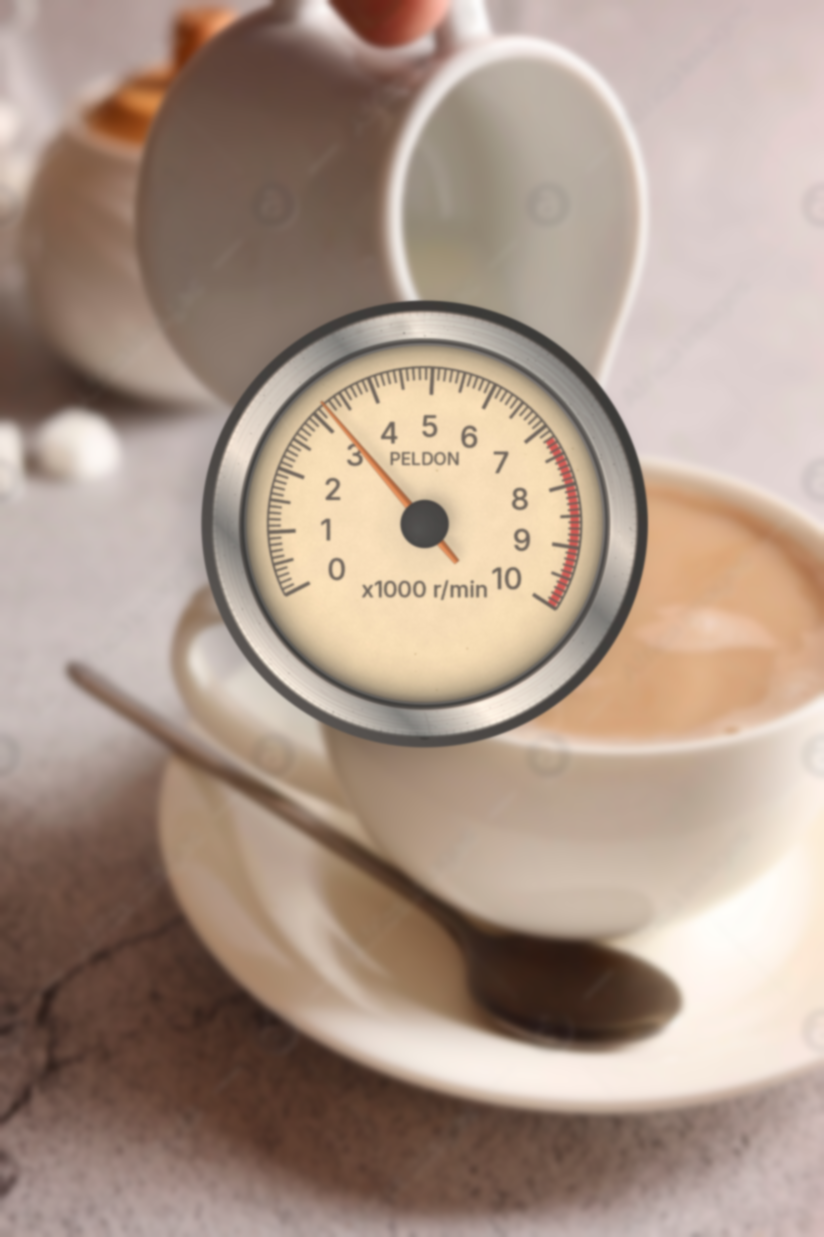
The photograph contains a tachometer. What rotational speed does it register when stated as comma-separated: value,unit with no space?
3200,rpm
